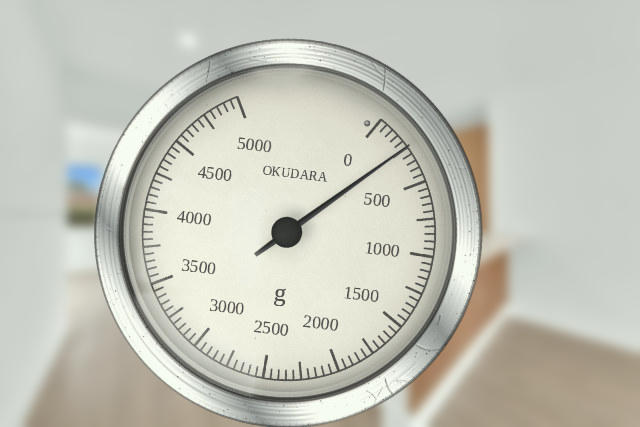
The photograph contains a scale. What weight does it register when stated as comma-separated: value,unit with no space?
250,g
